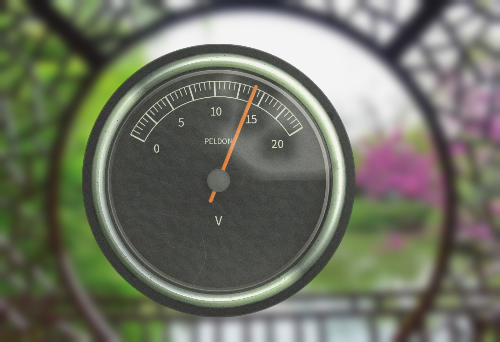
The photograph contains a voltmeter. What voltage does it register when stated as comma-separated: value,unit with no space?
14,V
